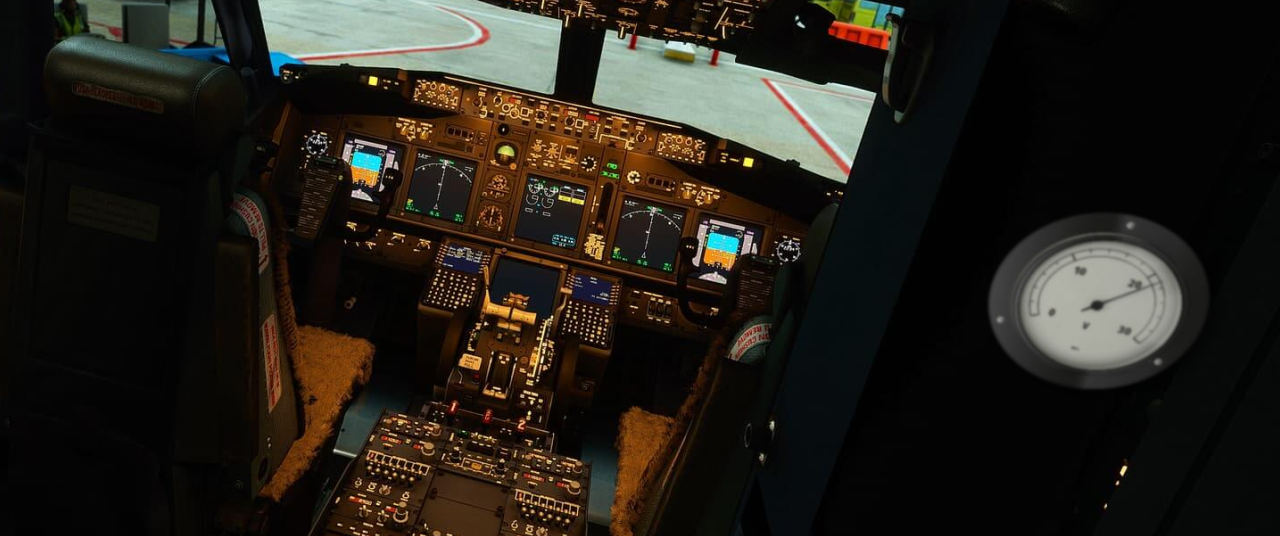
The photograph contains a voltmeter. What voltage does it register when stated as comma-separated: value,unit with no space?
21,V
